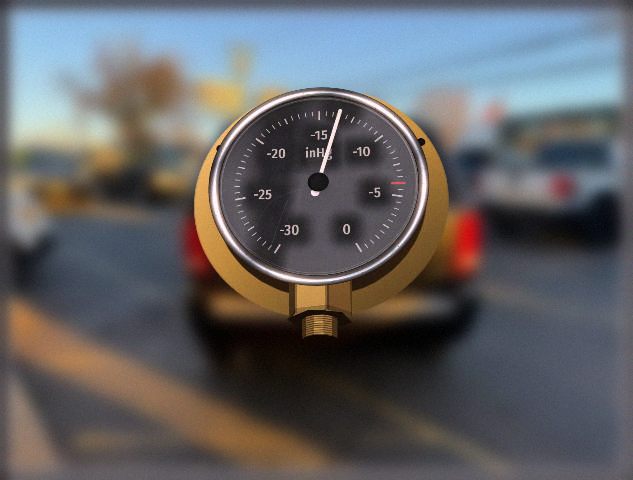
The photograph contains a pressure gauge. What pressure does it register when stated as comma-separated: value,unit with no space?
-13.5,inHg
